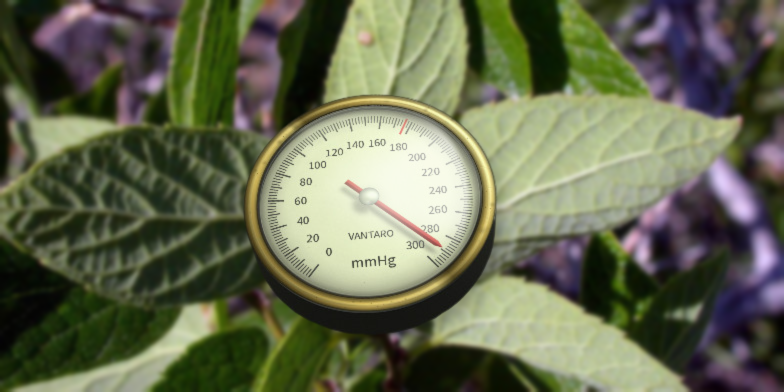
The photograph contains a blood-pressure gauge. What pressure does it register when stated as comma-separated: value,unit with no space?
290,mmHg
